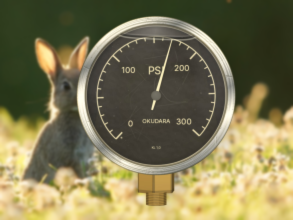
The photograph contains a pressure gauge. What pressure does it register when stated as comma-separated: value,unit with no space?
170,psi
